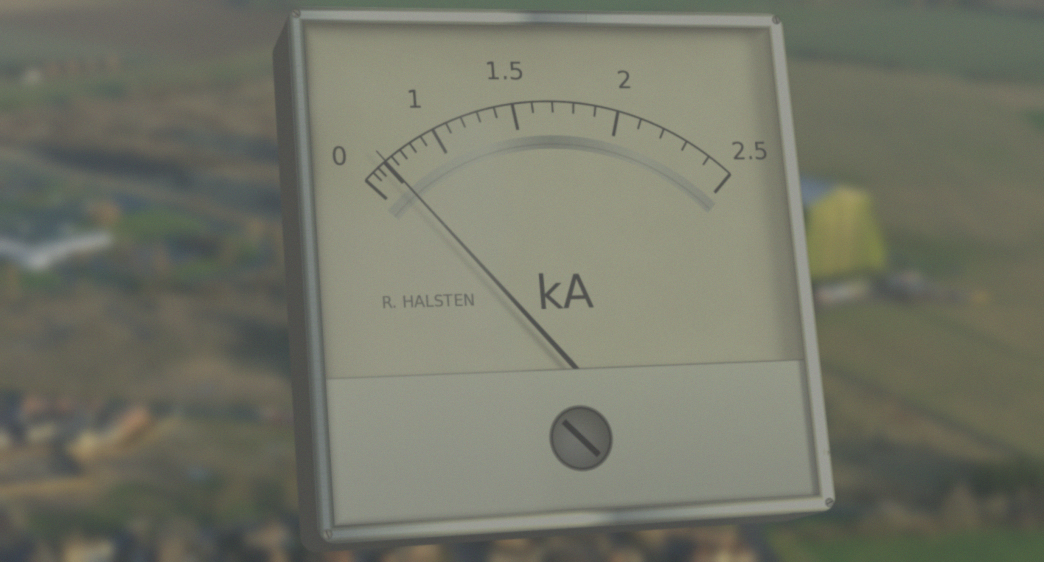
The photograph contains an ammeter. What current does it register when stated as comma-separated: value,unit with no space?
0.5,kA
